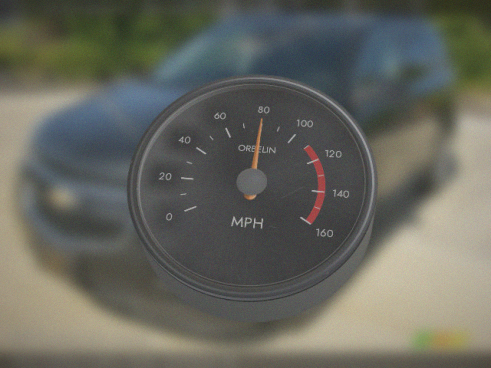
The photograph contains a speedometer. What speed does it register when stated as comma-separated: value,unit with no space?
80,mph
